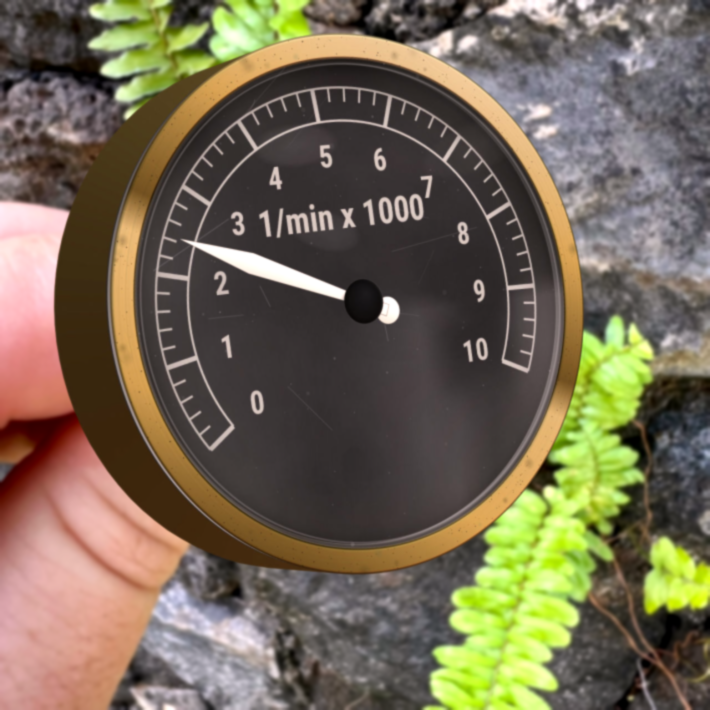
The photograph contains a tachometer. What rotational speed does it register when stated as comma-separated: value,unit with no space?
2400,rpm
